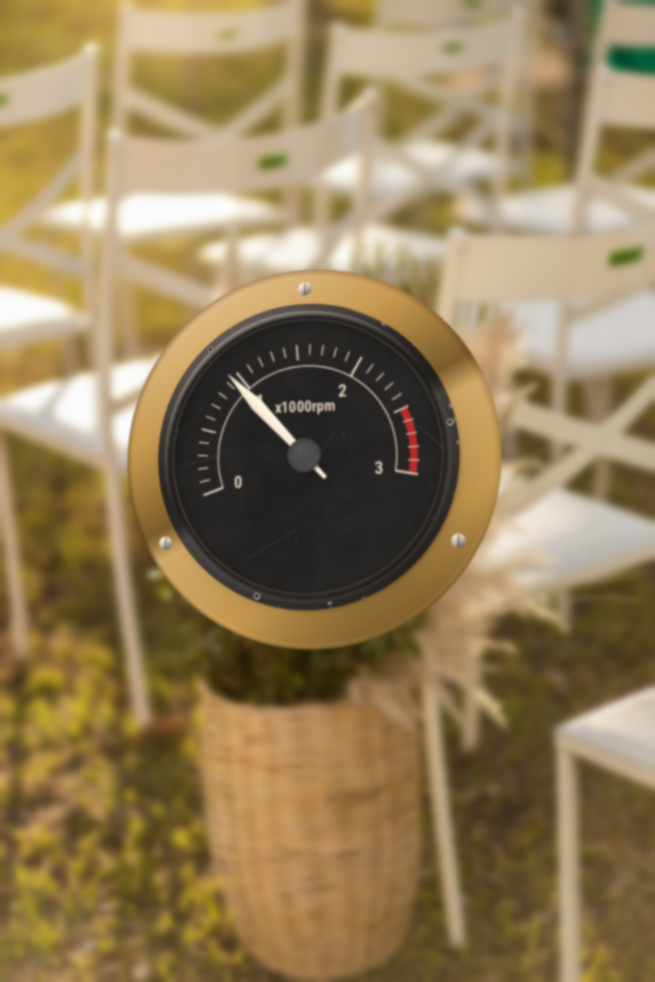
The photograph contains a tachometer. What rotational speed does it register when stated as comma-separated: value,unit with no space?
950,rpm
